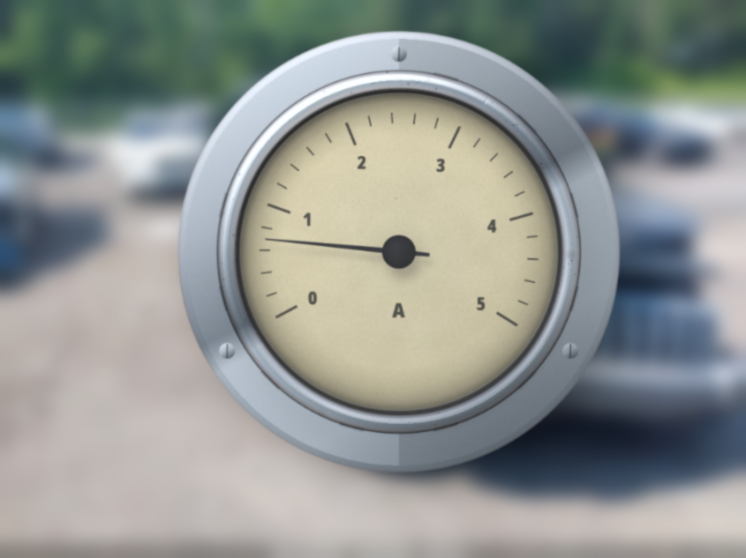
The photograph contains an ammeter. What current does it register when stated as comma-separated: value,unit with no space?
0.7,A
